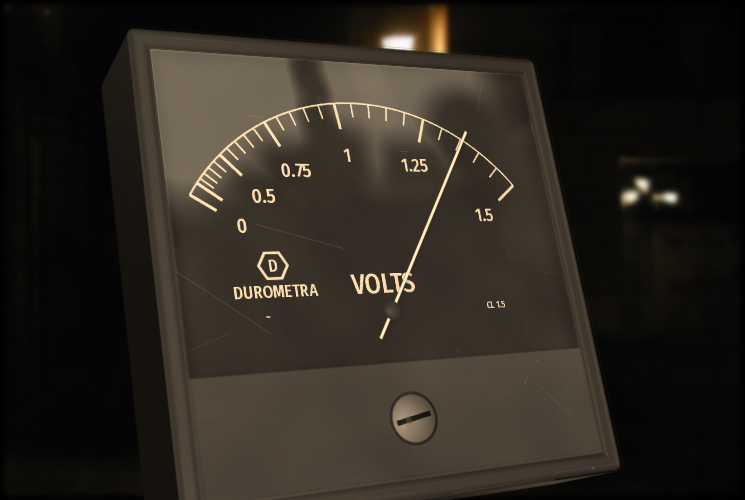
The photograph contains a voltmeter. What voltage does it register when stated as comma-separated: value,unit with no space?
1.35,V
